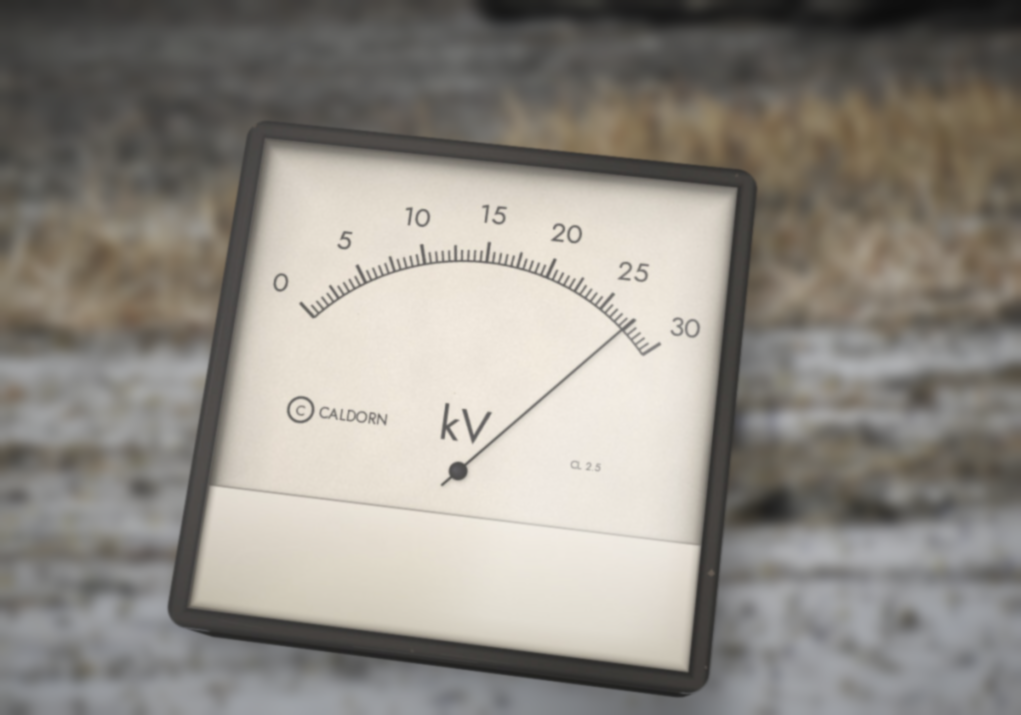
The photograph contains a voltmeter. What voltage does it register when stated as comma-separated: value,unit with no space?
27.5,kV
